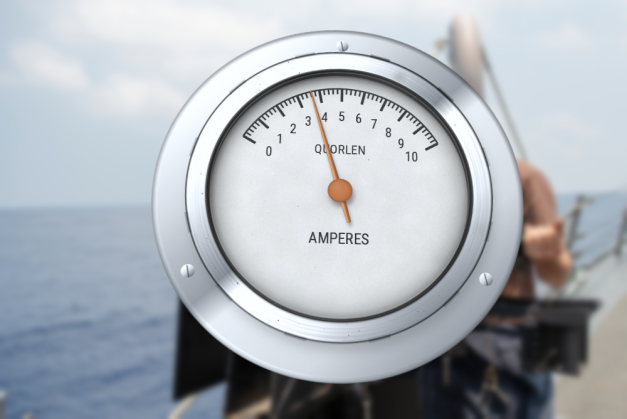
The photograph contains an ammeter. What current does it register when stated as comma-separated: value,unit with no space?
3.6,A
